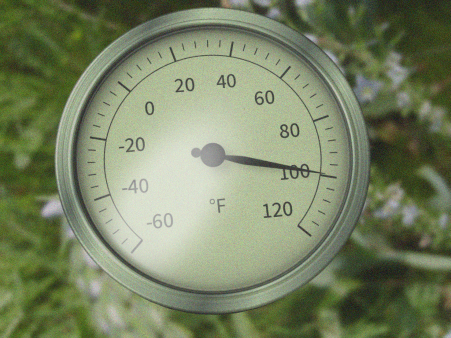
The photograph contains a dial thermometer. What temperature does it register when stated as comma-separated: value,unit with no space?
100,°F
